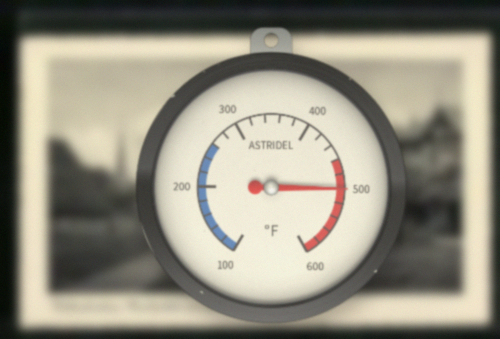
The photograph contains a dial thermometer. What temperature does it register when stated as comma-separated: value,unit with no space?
500,°F
